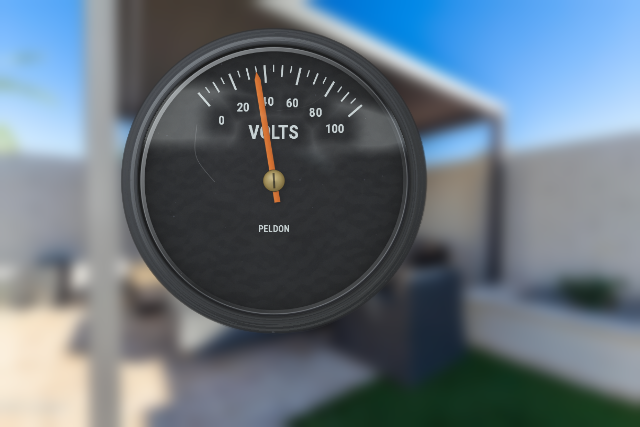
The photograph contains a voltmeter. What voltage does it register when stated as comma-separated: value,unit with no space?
35,V
